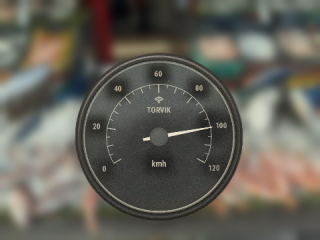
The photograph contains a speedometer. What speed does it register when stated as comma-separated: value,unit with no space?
100,km/h
